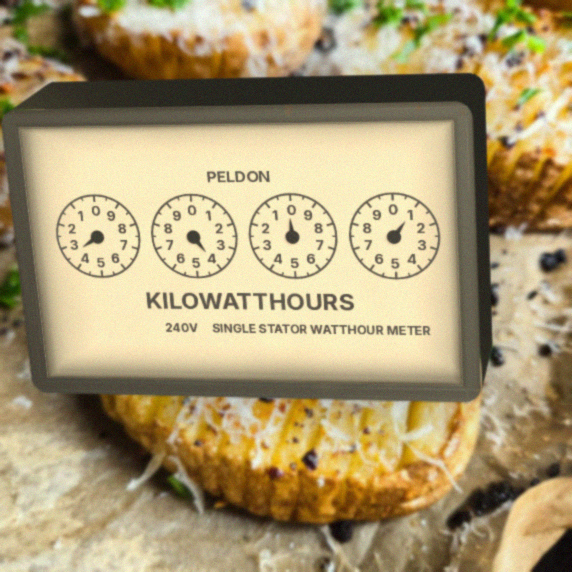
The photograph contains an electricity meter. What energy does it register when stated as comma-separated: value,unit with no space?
3401,kWh
